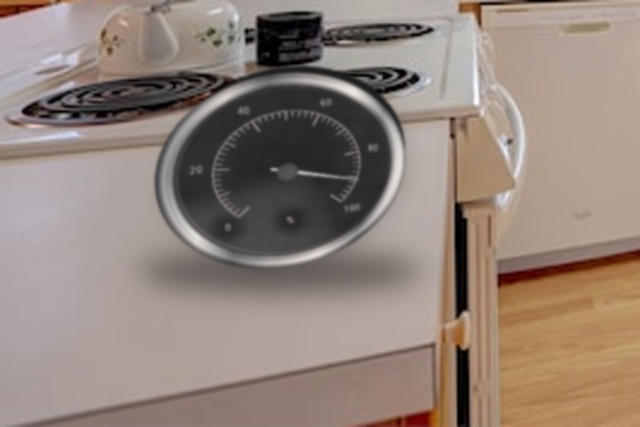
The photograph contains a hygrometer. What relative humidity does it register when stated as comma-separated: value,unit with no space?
90,%
